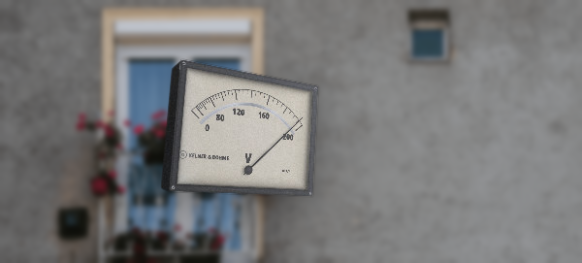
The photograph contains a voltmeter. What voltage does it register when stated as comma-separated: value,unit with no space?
195,V
